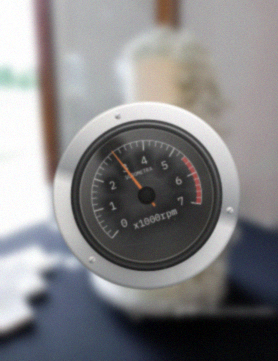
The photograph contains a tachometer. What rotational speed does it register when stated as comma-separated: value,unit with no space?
3000,rpm
